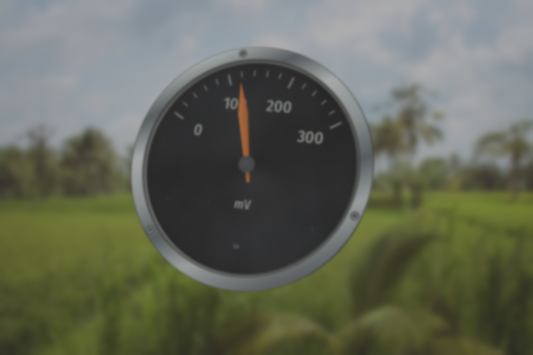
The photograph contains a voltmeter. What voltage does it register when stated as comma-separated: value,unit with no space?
120,mV
